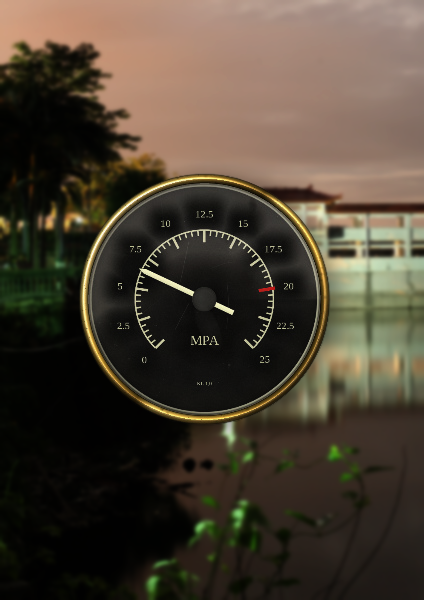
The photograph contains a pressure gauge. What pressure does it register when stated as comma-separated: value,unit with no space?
6.5,MPa
